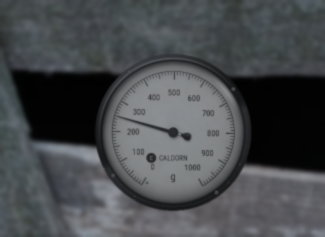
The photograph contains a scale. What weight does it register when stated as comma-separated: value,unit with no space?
250,g
